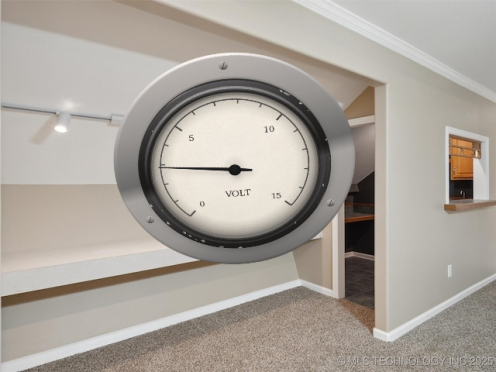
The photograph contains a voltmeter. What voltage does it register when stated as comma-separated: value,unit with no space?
3,V
